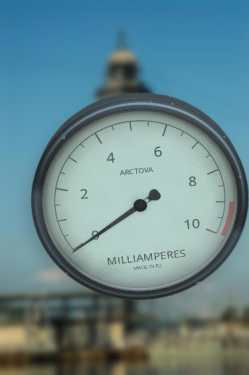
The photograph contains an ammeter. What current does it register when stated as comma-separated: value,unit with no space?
0,mA
